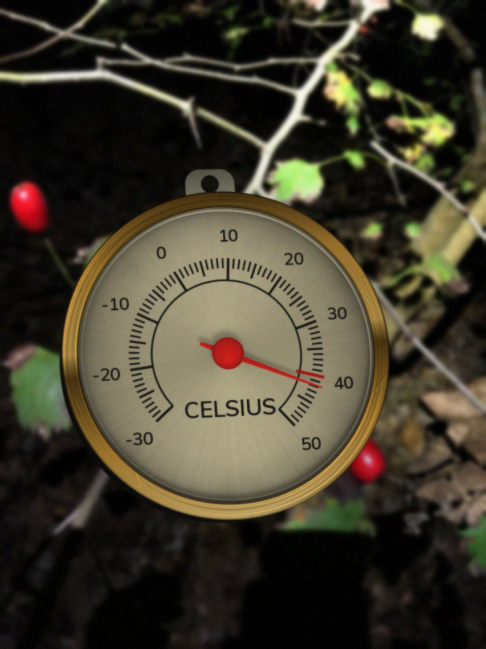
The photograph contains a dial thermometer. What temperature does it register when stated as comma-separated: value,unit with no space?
42,°C
